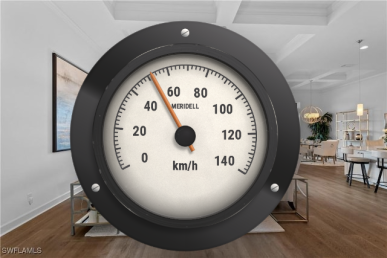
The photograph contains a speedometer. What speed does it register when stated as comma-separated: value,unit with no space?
52,km/h
